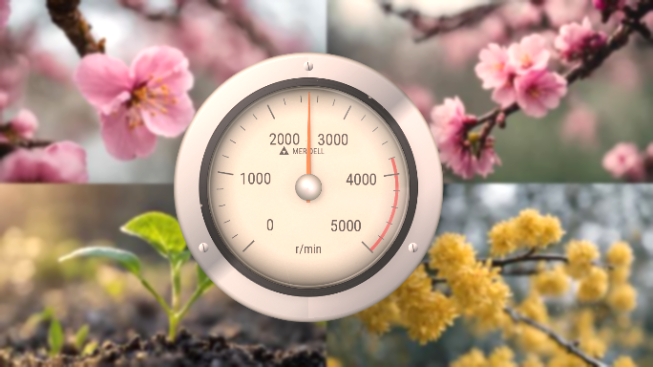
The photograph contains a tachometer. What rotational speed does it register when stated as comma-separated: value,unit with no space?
2500,rpm
